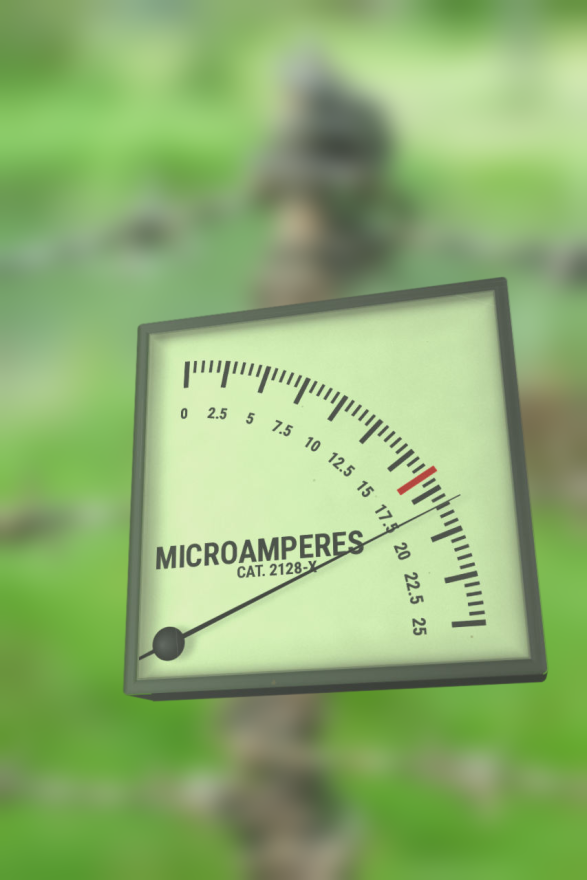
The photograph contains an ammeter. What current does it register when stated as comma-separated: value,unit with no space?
18.5,µA
